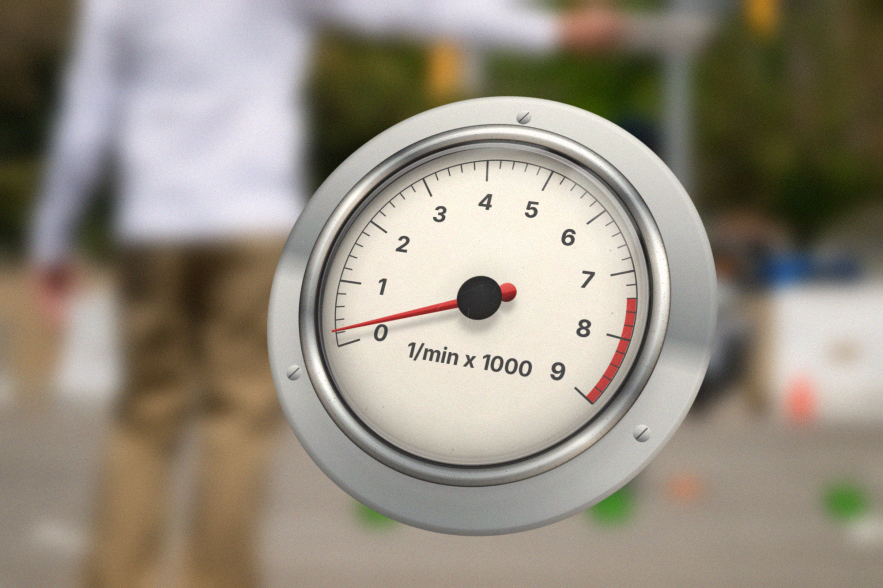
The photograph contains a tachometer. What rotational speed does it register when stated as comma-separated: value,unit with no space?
200,rpm
